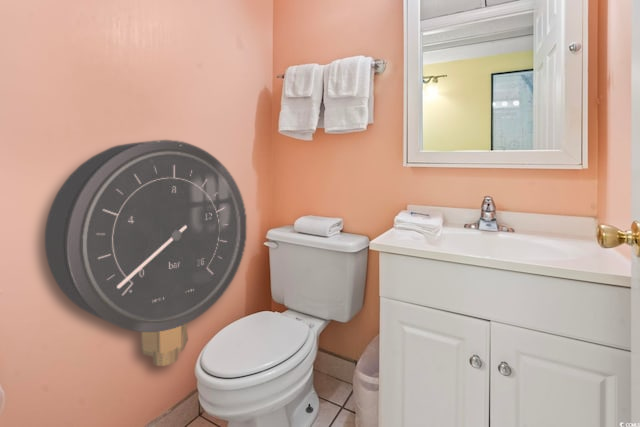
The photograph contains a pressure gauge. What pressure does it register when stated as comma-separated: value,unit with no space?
0.5,bar
